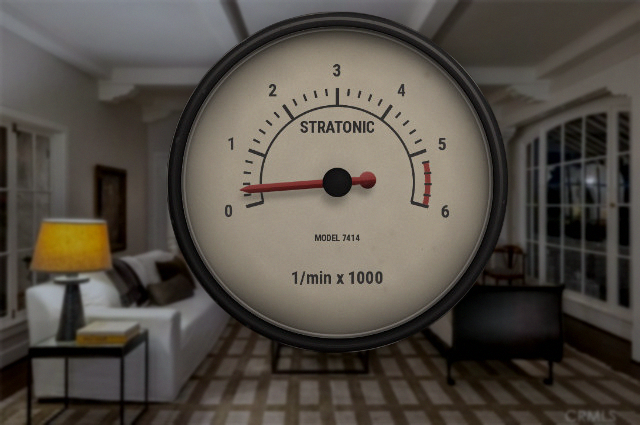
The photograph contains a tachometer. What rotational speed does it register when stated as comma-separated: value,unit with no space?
300,rpm
